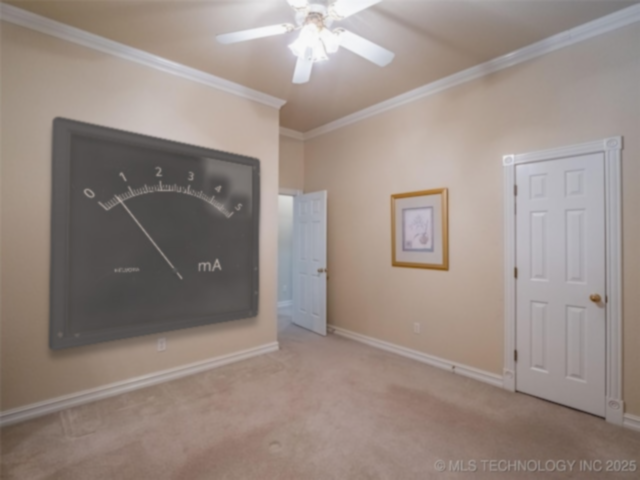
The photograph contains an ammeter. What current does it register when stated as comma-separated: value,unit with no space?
0.5,mA
